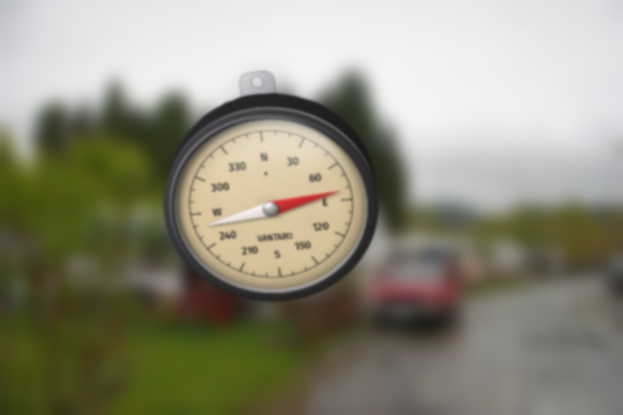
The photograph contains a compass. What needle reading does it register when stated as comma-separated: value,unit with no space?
80,°
